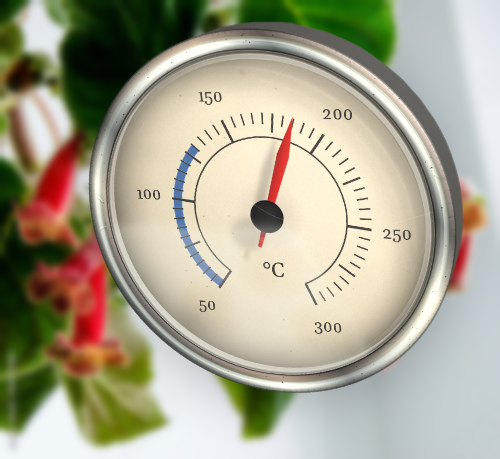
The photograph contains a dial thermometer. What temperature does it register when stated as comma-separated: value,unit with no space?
185,°C
